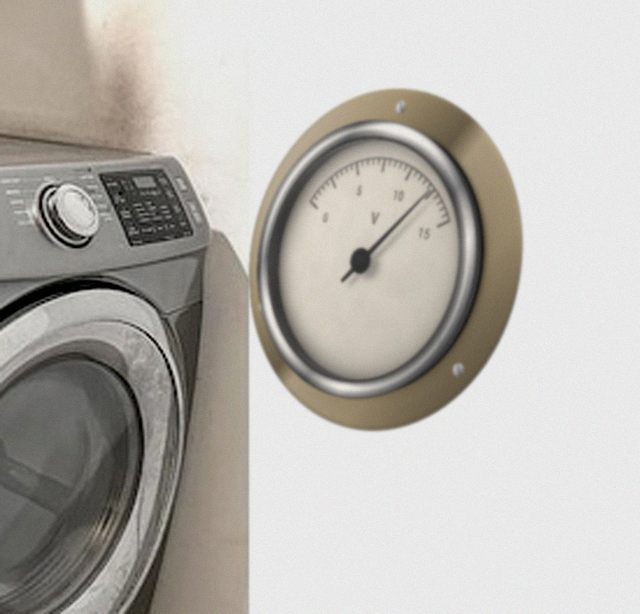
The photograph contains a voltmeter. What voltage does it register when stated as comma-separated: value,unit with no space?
12.5,V
